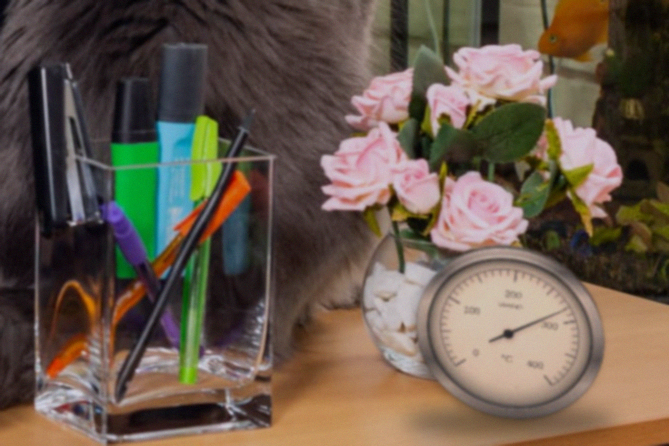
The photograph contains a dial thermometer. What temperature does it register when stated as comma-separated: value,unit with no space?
280,°C
